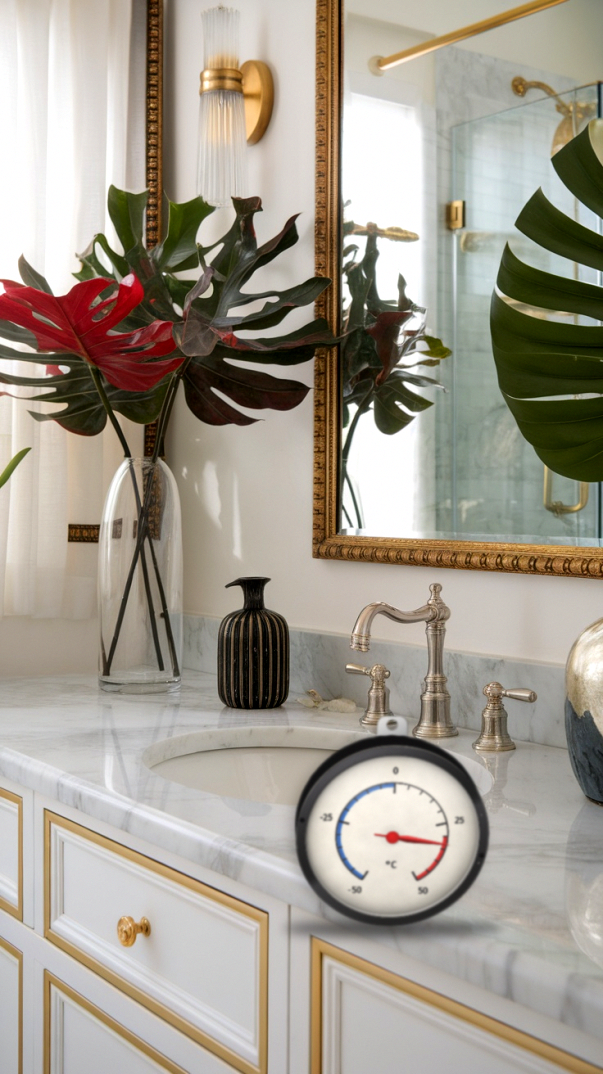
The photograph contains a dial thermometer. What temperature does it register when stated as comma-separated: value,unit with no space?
32.5,°C
